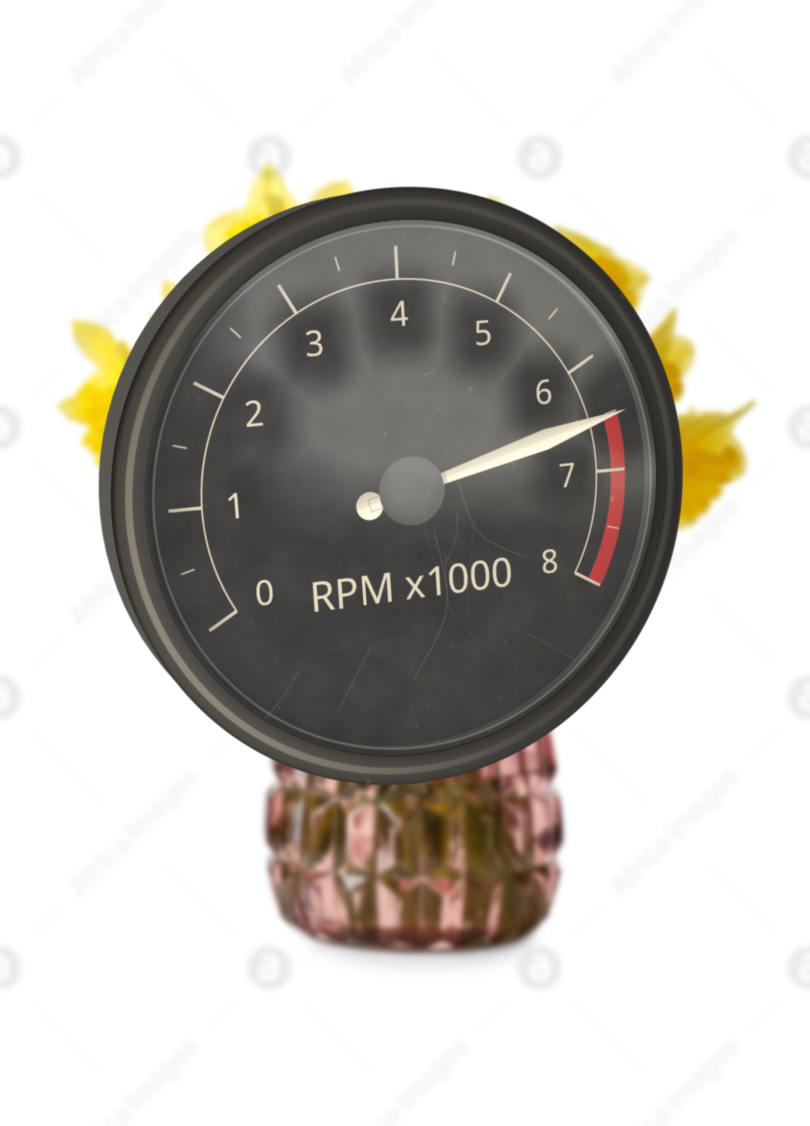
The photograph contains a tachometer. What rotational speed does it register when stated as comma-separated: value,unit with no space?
6500,rpm
